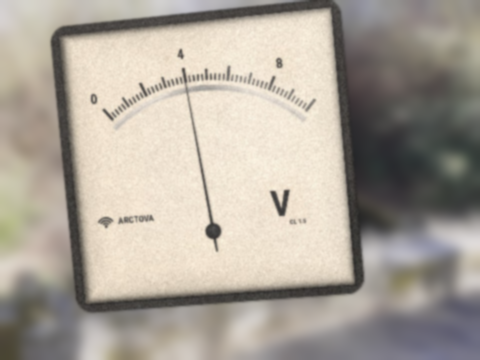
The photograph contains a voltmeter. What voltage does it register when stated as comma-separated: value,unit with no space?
4,V
